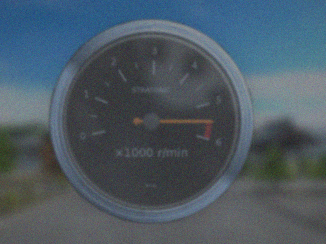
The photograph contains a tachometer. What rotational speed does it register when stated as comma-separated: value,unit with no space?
5500,rpm
